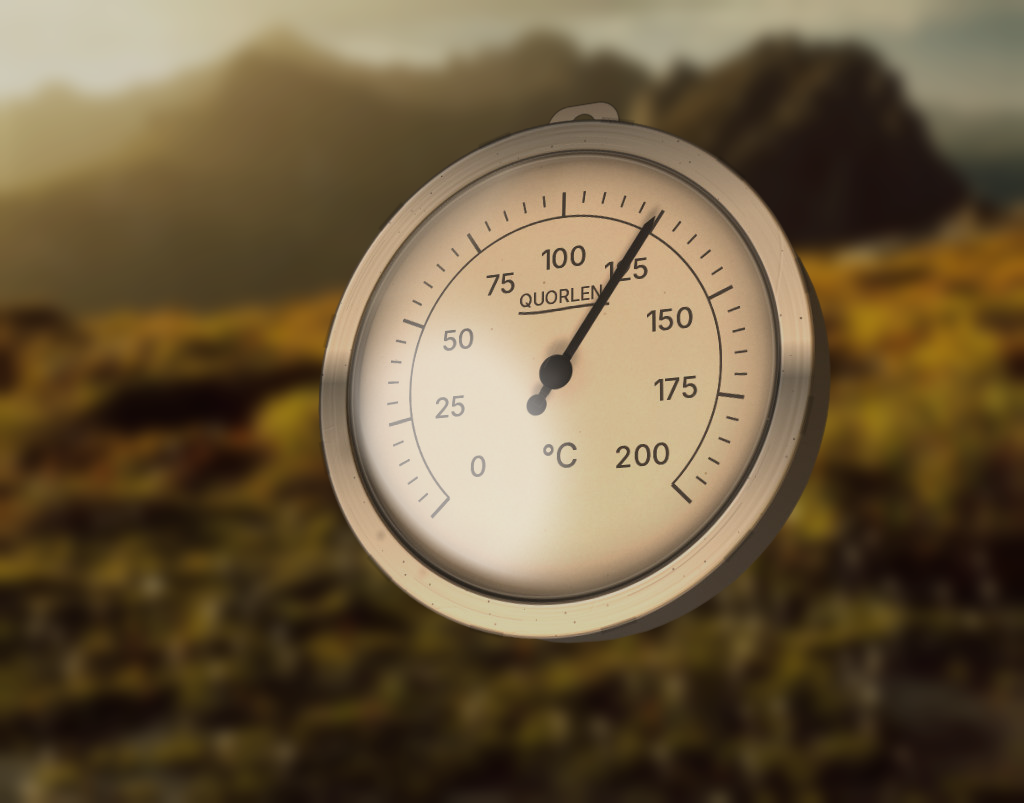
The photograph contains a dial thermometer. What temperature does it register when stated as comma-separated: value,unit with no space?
125,°C
